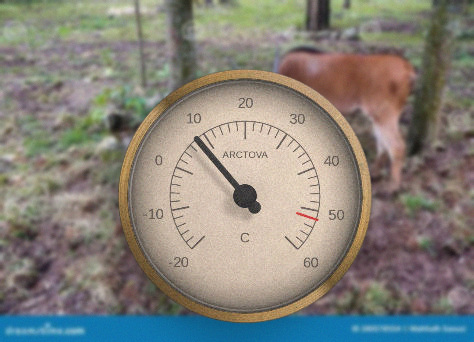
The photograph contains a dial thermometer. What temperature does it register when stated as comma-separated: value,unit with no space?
8,°C
